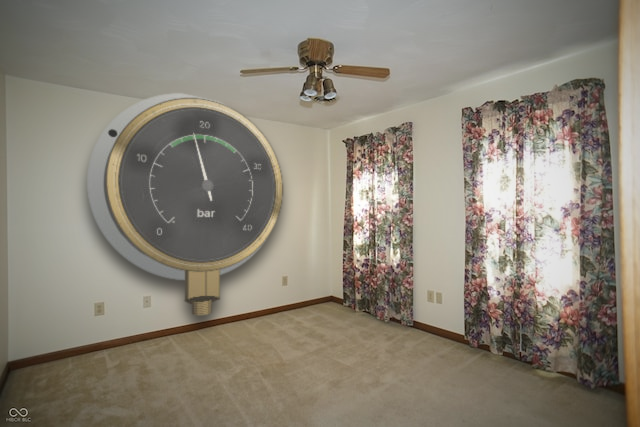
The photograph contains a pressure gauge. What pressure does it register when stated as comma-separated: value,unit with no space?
18,bar
